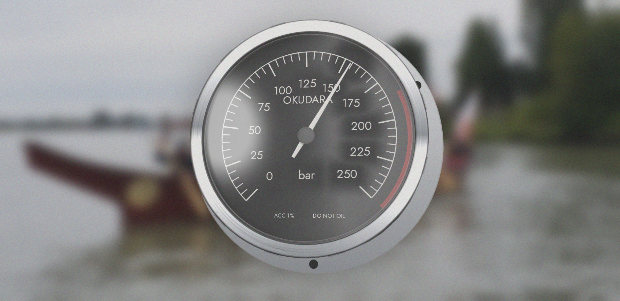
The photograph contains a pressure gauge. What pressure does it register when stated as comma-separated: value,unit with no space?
155,bar
